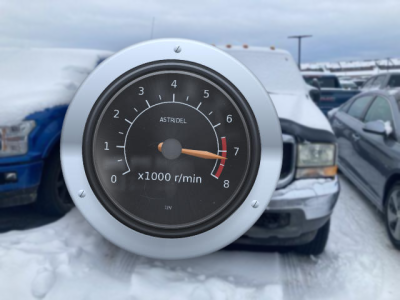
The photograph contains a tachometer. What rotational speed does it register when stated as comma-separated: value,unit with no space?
7250,rpm
